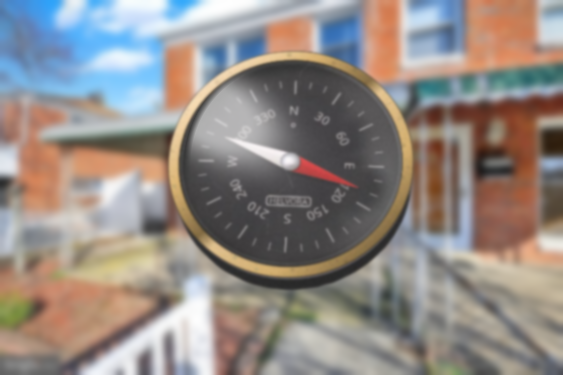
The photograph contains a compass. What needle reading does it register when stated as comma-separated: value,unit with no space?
110,°
